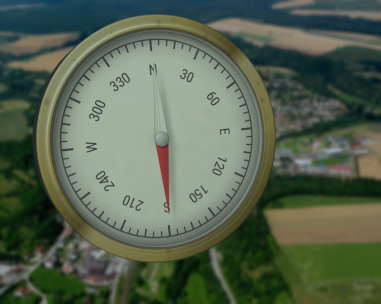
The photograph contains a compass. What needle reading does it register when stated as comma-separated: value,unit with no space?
180,°
